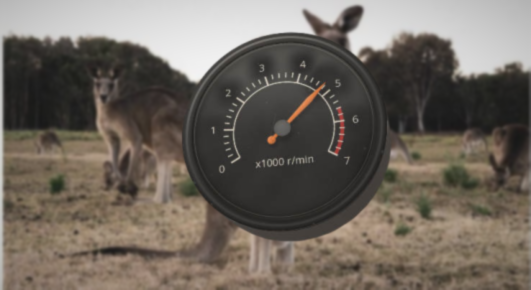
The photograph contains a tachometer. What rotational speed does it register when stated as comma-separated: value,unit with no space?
4800,rpm
